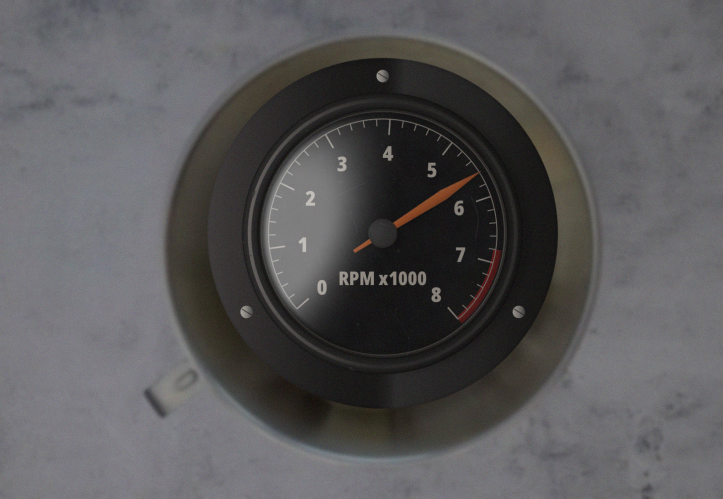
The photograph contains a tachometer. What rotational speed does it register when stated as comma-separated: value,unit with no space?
5600,rpm
